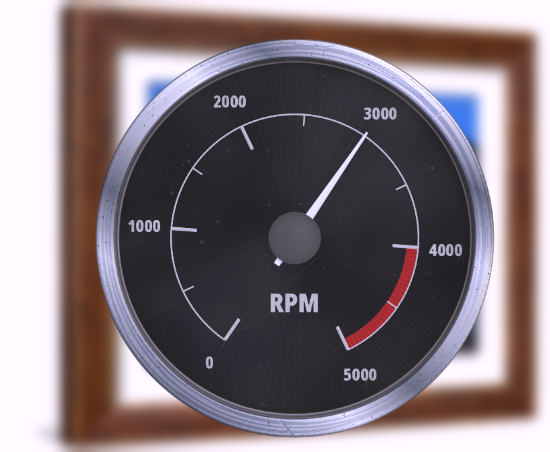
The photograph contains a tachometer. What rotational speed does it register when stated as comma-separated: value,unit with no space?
3000,rpm
